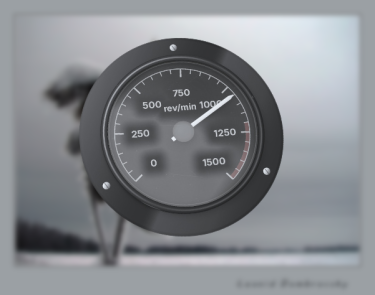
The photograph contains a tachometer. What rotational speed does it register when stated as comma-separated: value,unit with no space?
1050,rpm
